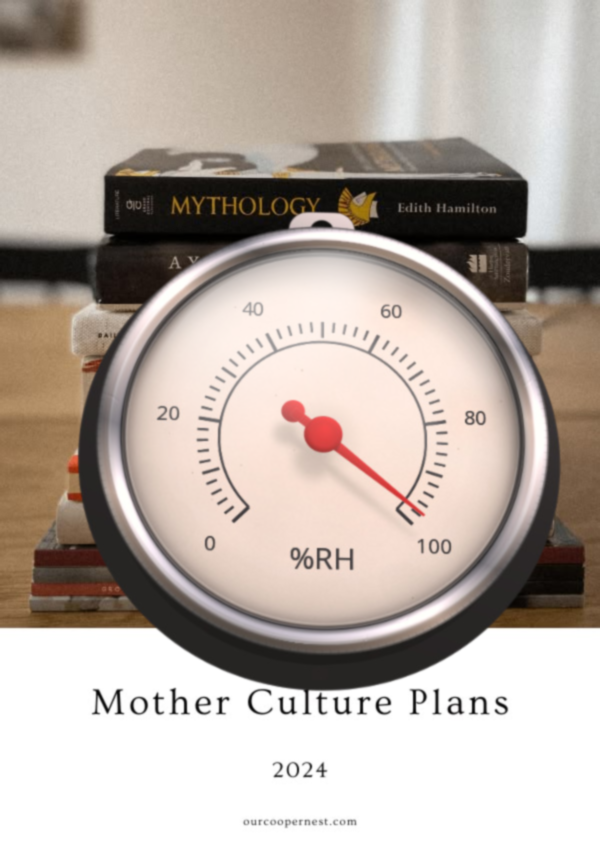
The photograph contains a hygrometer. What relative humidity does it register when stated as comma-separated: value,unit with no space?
98,%
